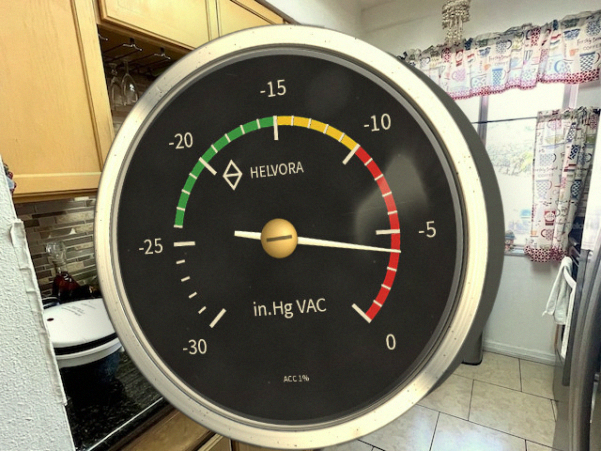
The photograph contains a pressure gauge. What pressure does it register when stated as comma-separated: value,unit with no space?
-4,inHg
